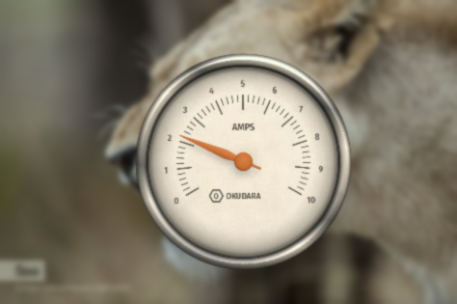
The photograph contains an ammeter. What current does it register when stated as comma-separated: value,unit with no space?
2.2,A
